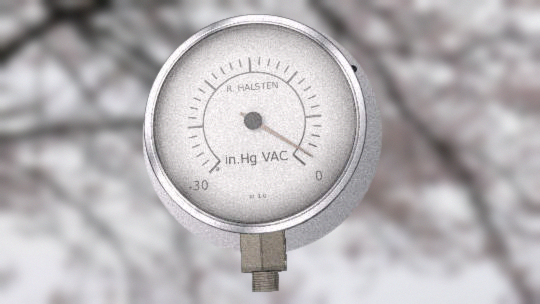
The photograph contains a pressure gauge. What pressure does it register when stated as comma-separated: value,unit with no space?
-1,inHg
